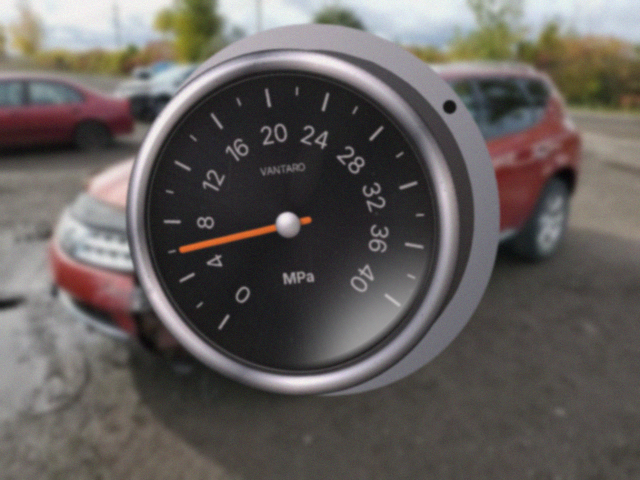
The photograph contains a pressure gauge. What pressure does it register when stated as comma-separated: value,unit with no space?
6,MPa
